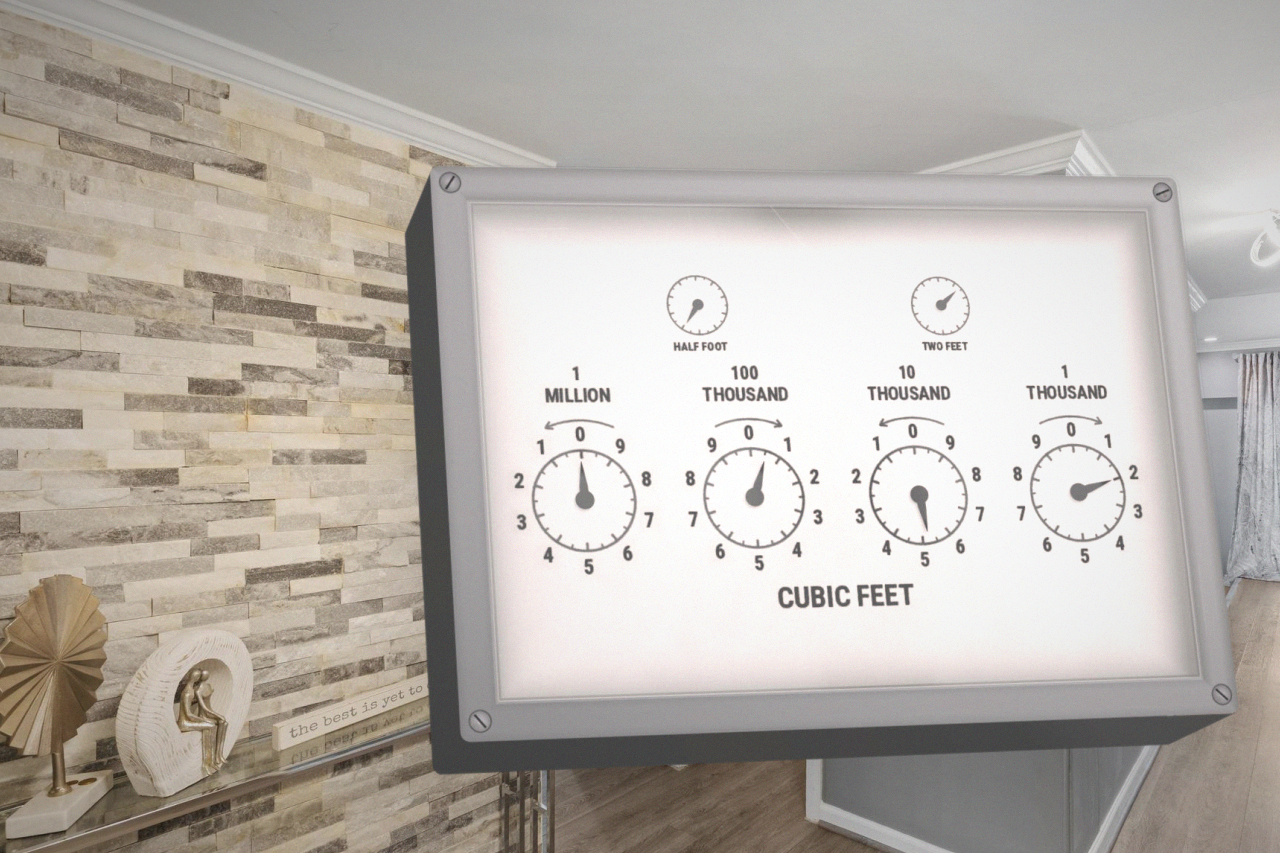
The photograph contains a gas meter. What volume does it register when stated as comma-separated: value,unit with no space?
5200,ft³
